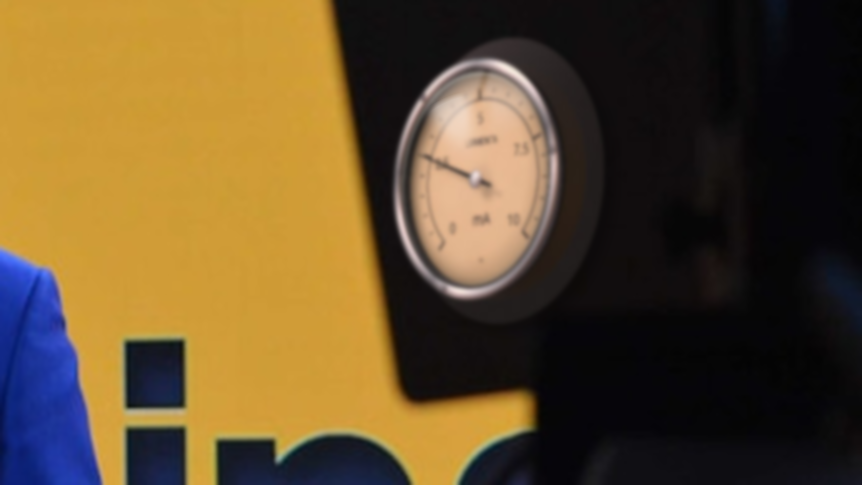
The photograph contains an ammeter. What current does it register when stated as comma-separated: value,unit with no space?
2.5,mA
